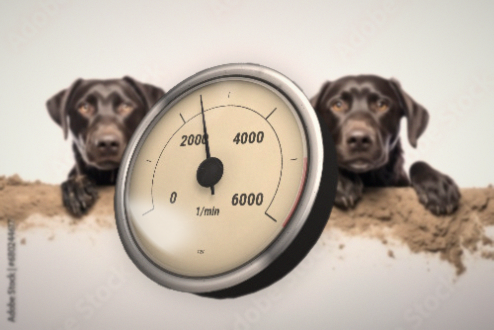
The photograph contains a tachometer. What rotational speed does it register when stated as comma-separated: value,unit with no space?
2500,rpm
